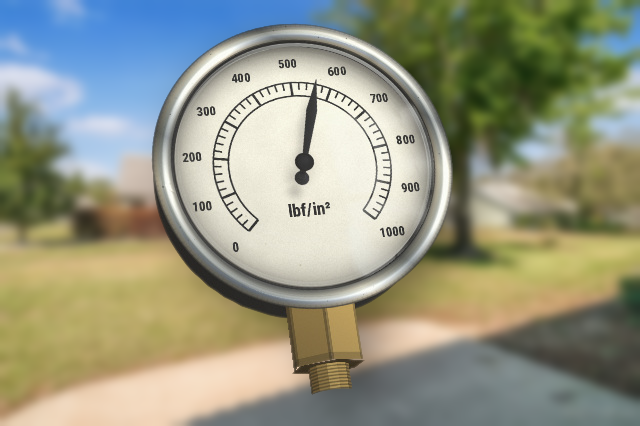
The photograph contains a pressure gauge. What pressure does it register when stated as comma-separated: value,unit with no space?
560,psi
